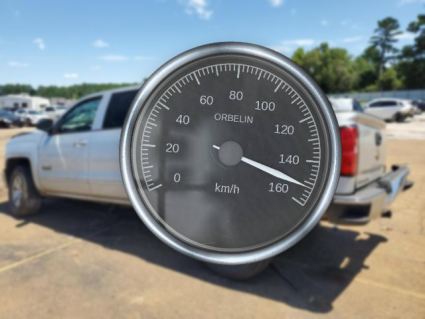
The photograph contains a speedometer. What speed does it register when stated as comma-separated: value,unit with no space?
152,km/h
